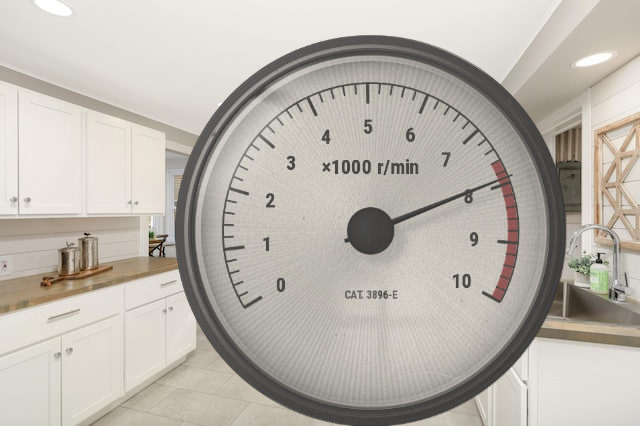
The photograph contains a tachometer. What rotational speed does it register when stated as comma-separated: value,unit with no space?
7900,rpm
